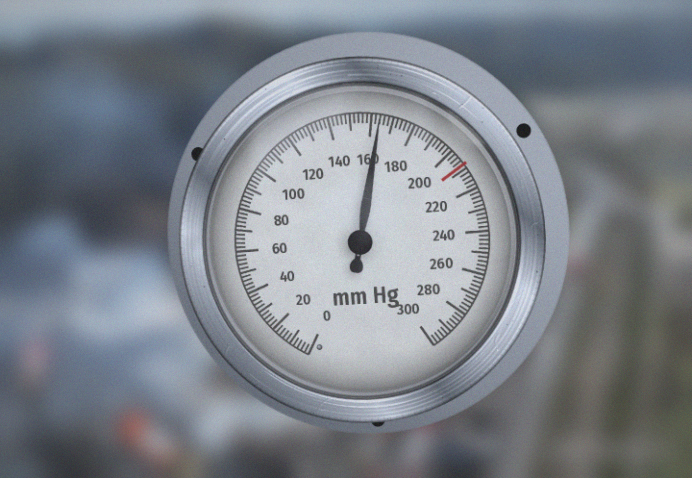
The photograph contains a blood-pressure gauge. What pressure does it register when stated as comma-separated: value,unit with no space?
164,mmHg
